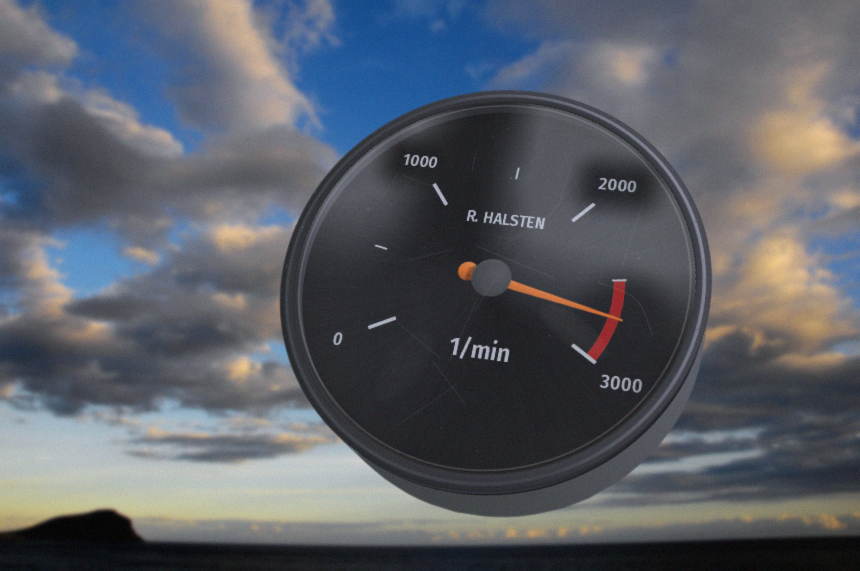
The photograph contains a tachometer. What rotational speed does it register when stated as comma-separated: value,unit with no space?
2750,rpm
